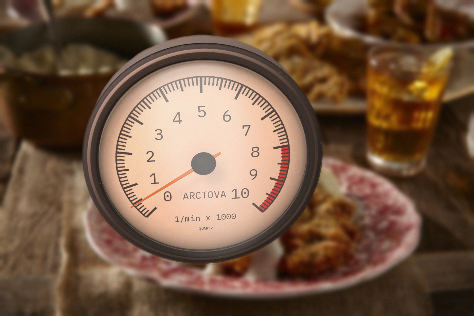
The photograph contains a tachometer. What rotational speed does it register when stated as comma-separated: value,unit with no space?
500,rpm
